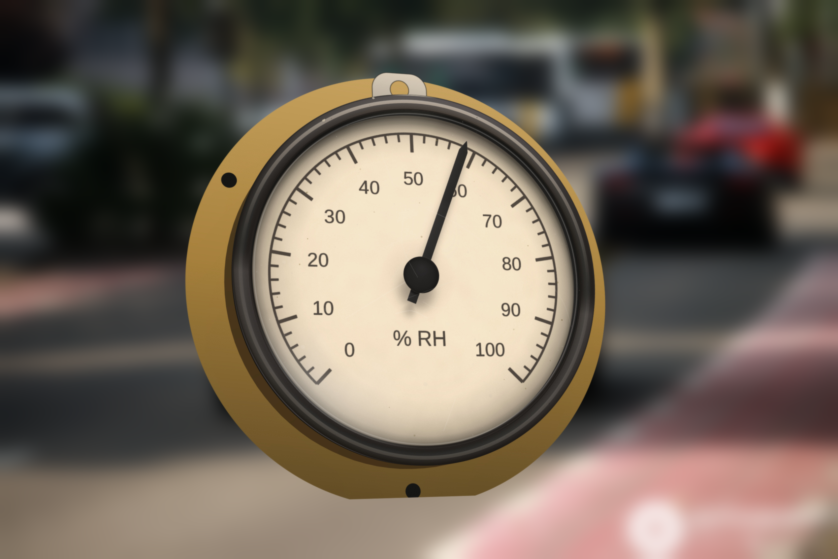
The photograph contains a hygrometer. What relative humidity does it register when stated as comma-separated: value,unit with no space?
58,%
